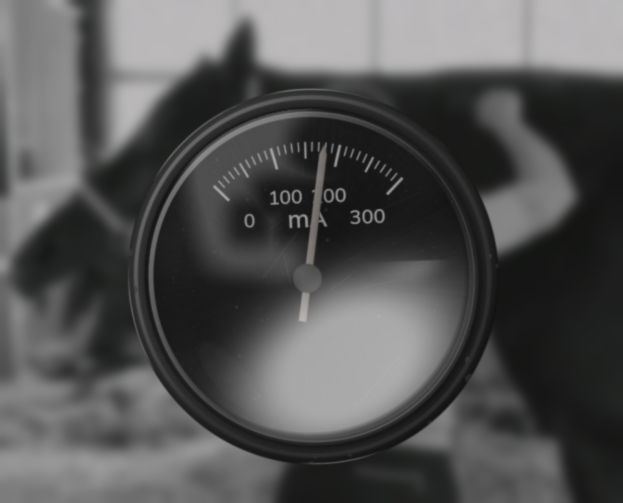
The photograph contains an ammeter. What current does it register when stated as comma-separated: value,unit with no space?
180,mA
